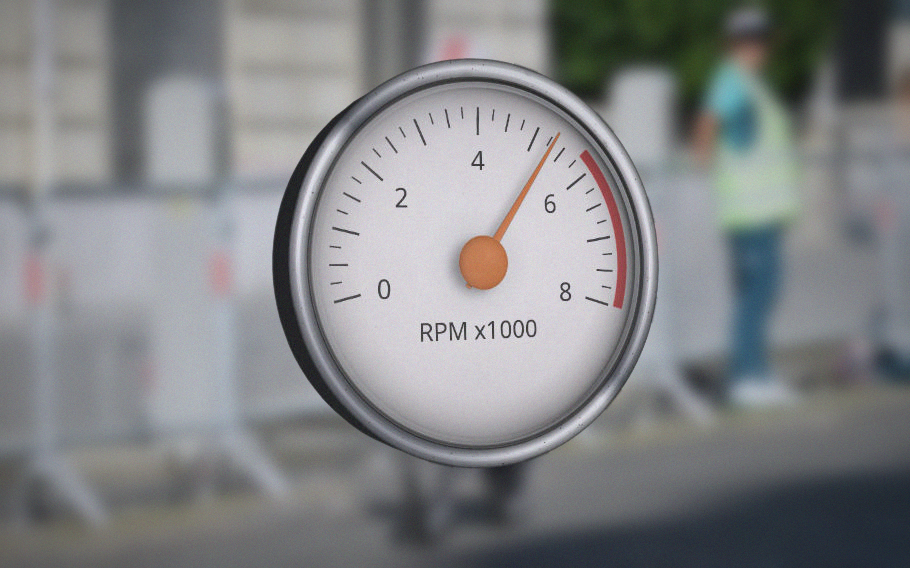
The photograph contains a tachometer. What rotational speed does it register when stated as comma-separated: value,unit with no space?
5250,rpm
